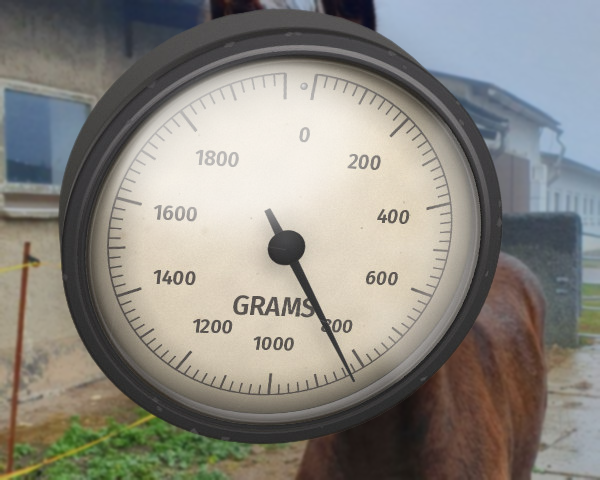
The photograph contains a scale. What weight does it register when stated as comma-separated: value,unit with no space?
830,g
